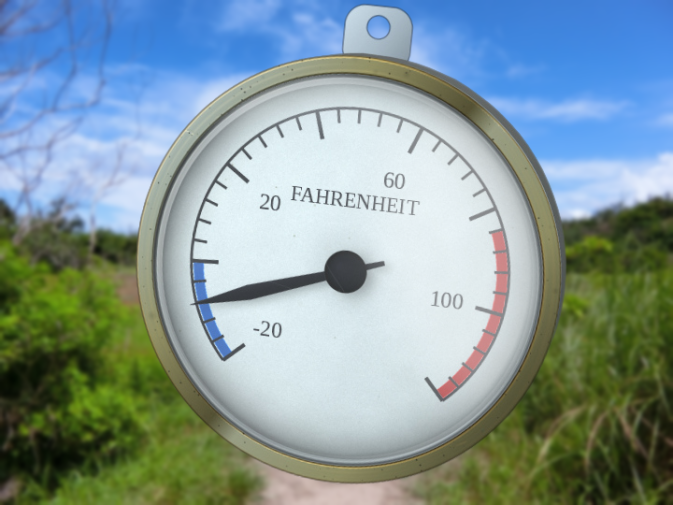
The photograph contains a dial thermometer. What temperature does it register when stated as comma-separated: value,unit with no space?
-8,°F
